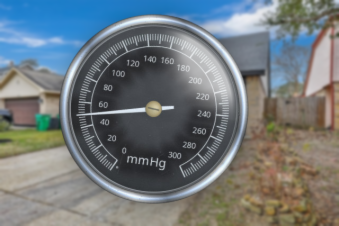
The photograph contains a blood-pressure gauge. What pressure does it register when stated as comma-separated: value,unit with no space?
50,mmHg
